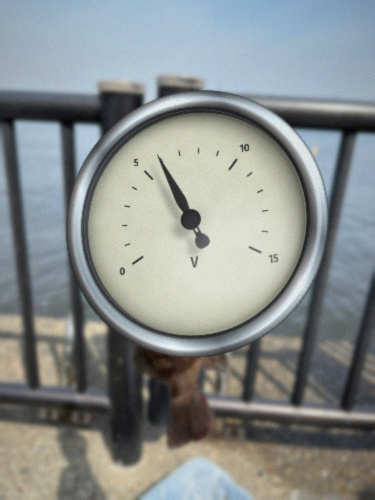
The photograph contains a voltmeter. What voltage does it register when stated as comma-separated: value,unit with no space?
6,V
